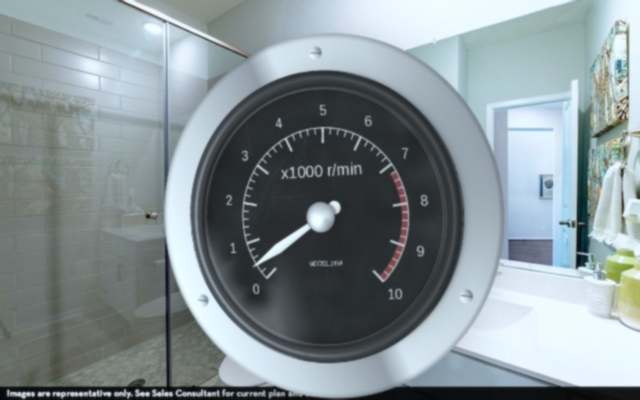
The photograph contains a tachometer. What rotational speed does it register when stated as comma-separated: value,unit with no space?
400,rpm
